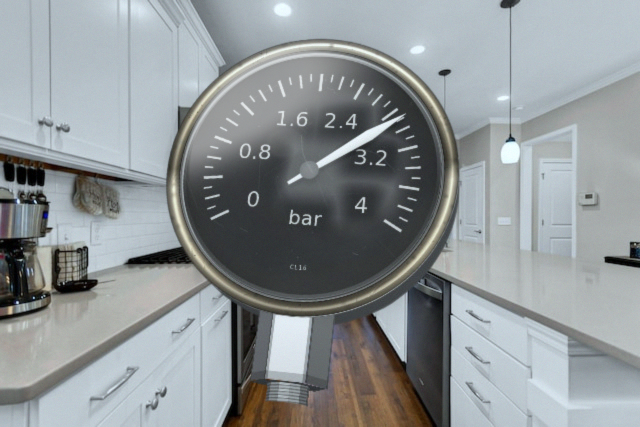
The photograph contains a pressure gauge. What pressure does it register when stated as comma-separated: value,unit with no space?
2.9,bar
